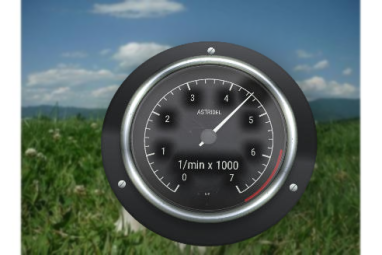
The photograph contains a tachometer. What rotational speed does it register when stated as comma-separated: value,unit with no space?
4500,rpm
